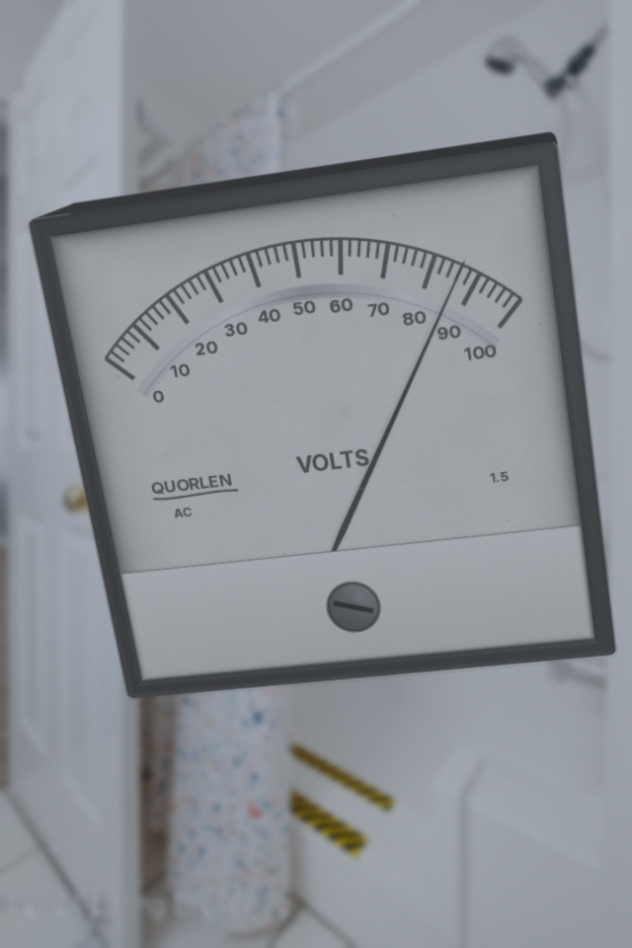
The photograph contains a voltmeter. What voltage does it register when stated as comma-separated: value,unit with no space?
86,V
